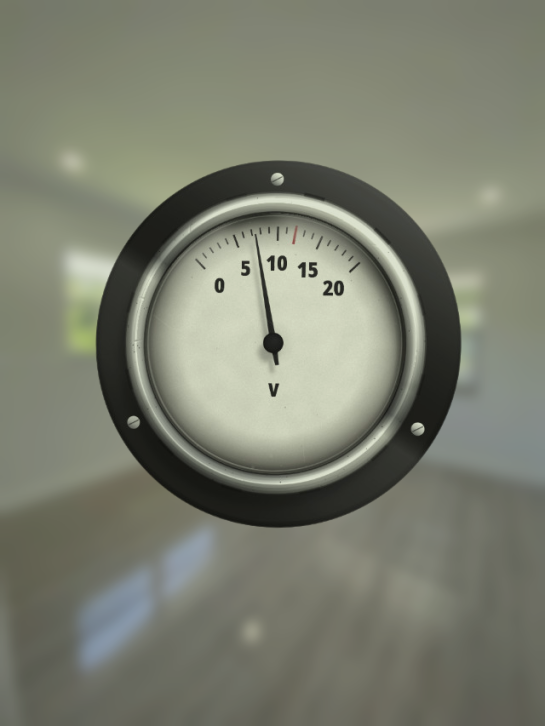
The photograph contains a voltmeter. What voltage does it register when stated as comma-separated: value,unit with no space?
7.5,V
